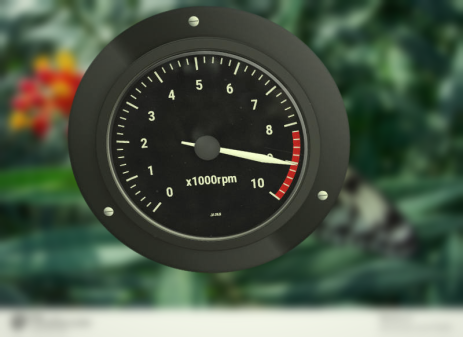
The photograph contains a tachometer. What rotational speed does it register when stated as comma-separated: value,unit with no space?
9000,rpm
